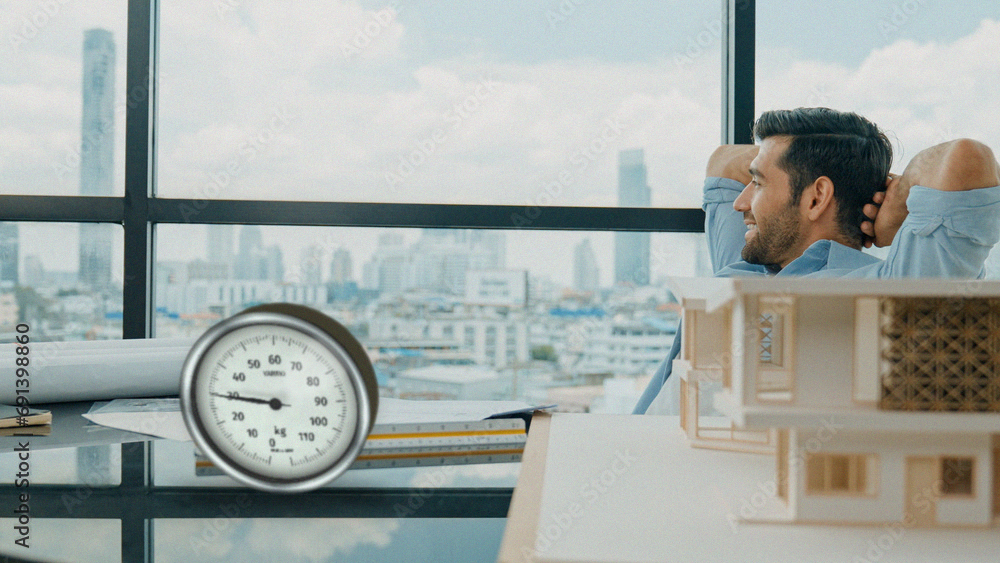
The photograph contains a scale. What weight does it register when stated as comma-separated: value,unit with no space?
30,kg
